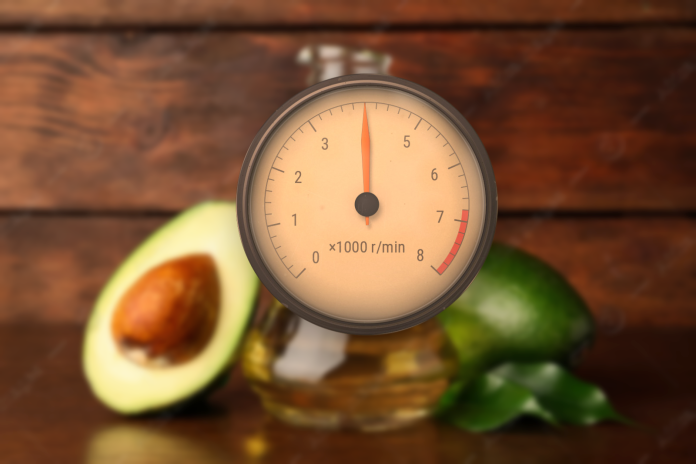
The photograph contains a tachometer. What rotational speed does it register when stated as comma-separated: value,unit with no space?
4000,rpm
